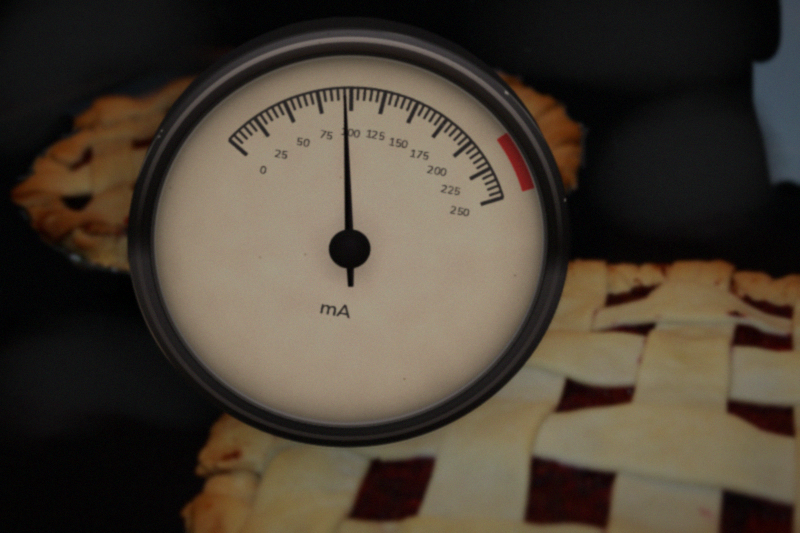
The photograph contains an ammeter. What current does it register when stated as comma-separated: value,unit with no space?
95,mA
